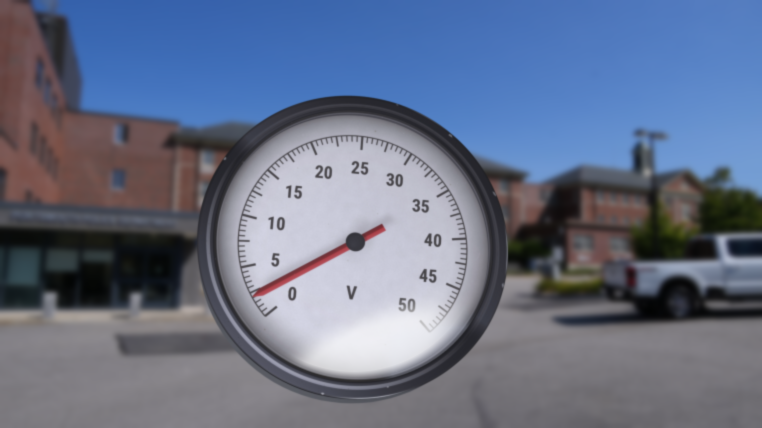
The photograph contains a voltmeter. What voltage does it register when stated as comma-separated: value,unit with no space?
2,V
